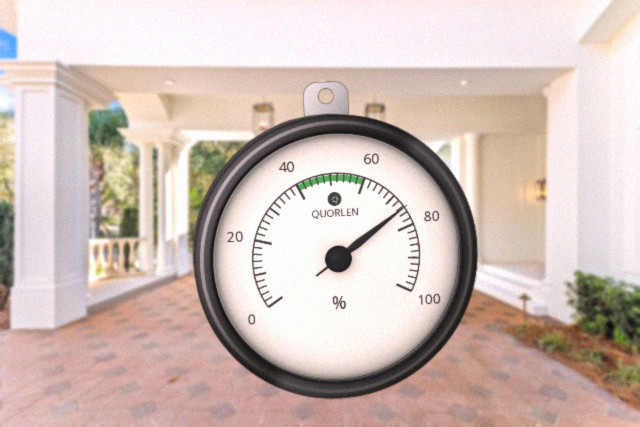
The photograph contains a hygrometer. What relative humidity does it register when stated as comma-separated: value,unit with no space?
74,%
